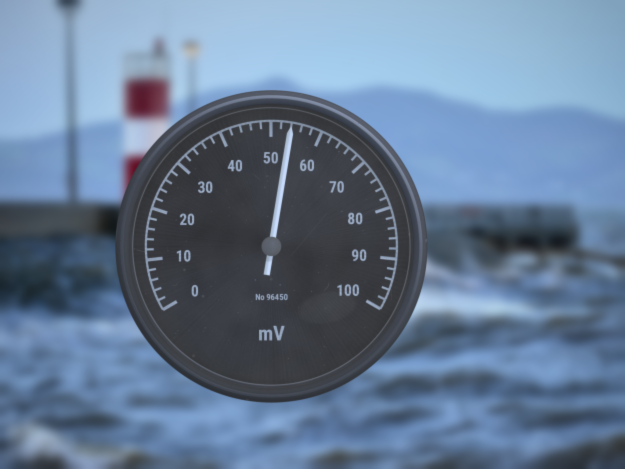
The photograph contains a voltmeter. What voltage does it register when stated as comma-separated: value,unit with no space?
54,mV
